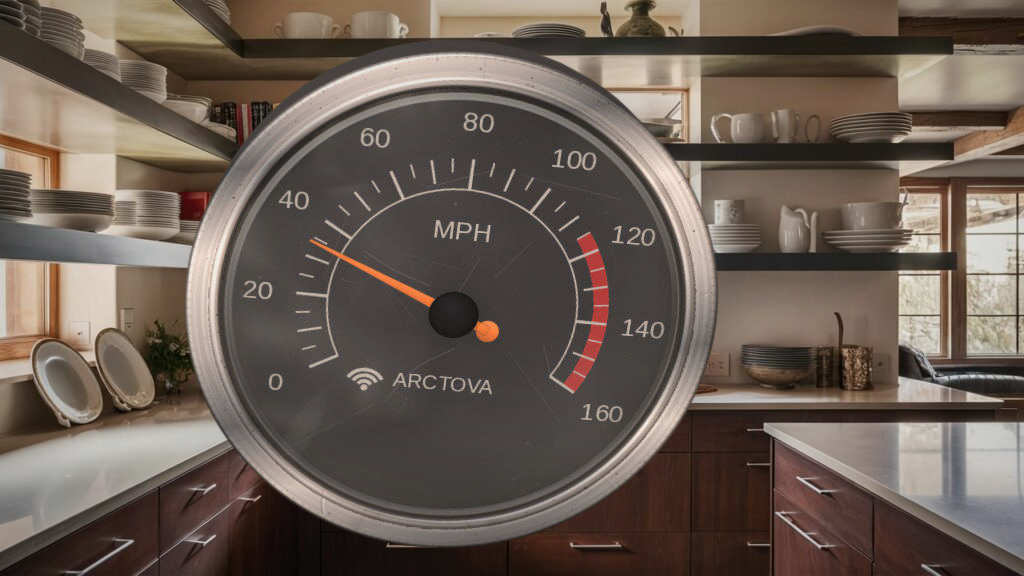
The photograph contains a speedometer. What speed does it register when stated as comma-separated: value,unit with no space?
35,mph
